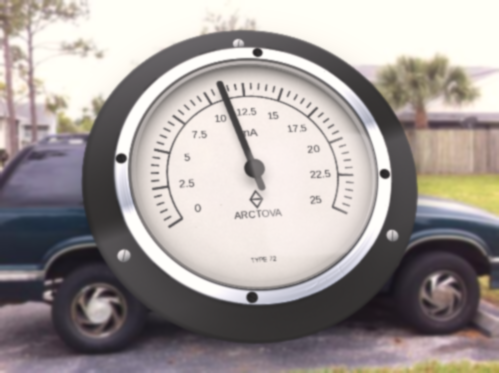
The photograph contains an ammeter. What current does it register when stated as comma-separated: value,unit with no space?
11,mA
